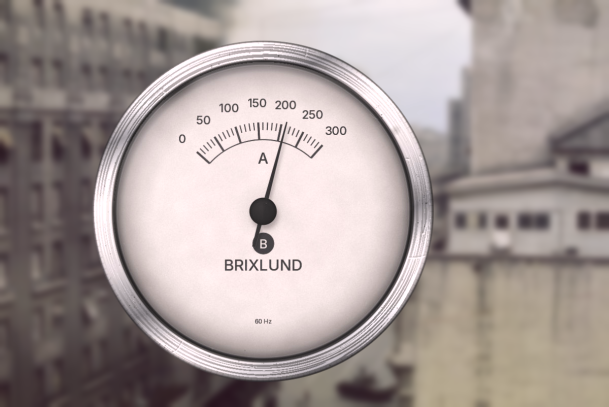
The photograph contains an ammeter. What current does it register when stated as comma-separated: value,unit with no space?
210,A
